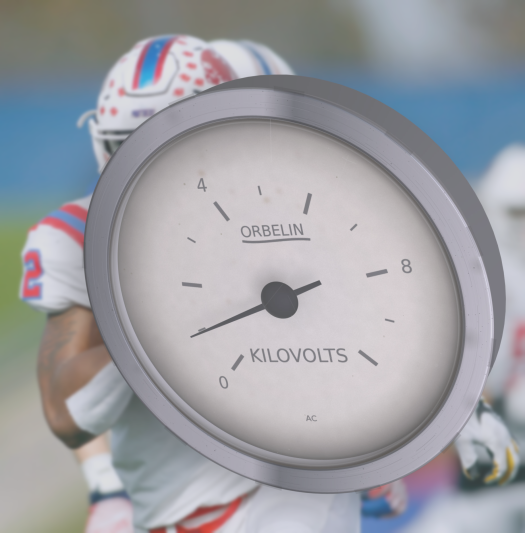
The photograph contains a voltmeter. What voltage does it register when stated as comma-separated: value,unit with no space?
1,kV
